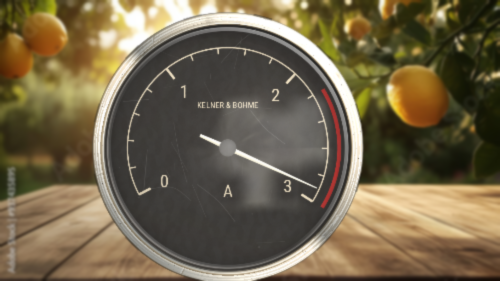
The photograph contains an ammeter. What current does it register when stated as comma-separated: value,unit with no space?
2.9,A
